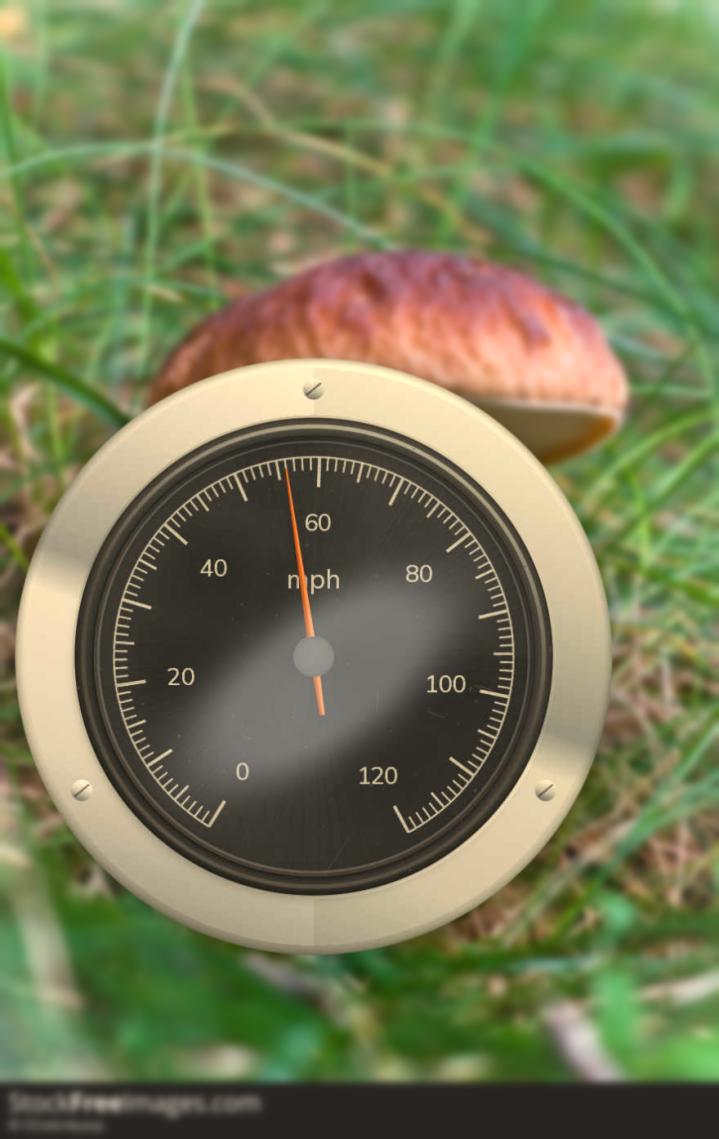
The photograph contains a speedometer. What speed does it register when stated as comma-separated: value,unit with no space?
56,mph
